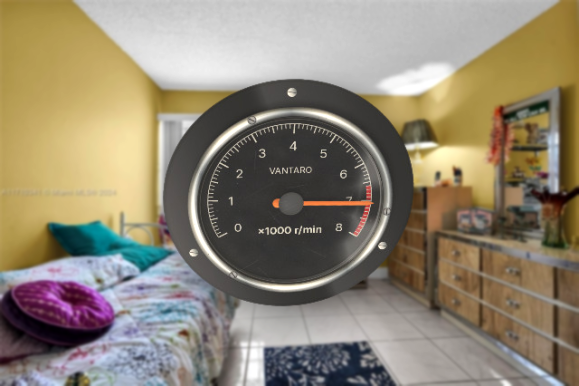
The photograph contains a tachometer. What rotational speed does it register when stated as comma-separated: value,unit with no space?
7000,rpm
